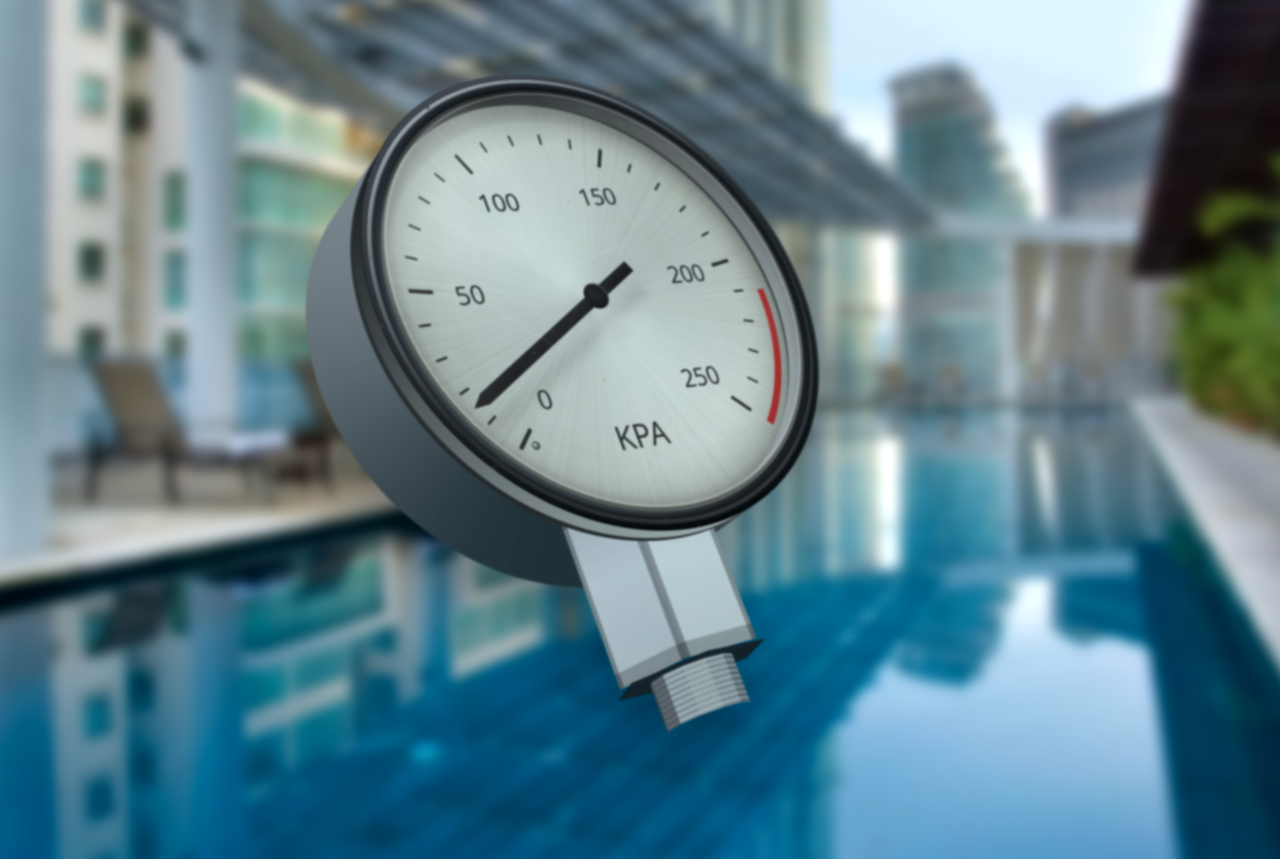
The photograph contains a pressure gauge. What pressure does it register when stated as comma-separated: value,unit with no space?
15,kPa
